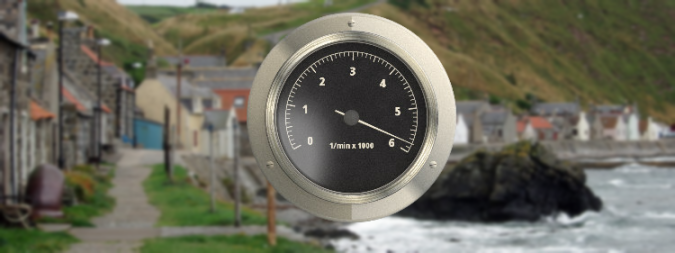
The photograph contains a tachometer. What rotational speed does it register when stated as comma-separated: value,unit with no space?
5800,rpm
